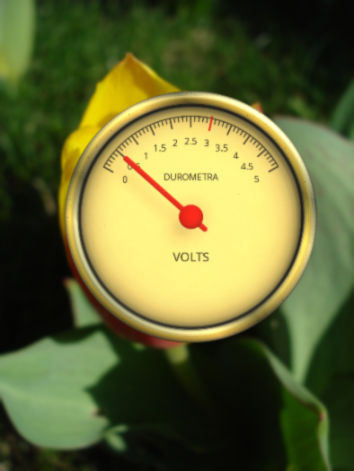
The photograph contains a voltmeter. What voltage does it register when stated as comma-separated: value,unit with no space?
0.5,V
